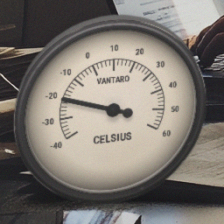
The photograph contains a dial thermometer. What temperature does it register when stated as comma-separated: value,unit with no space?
-20,°C
